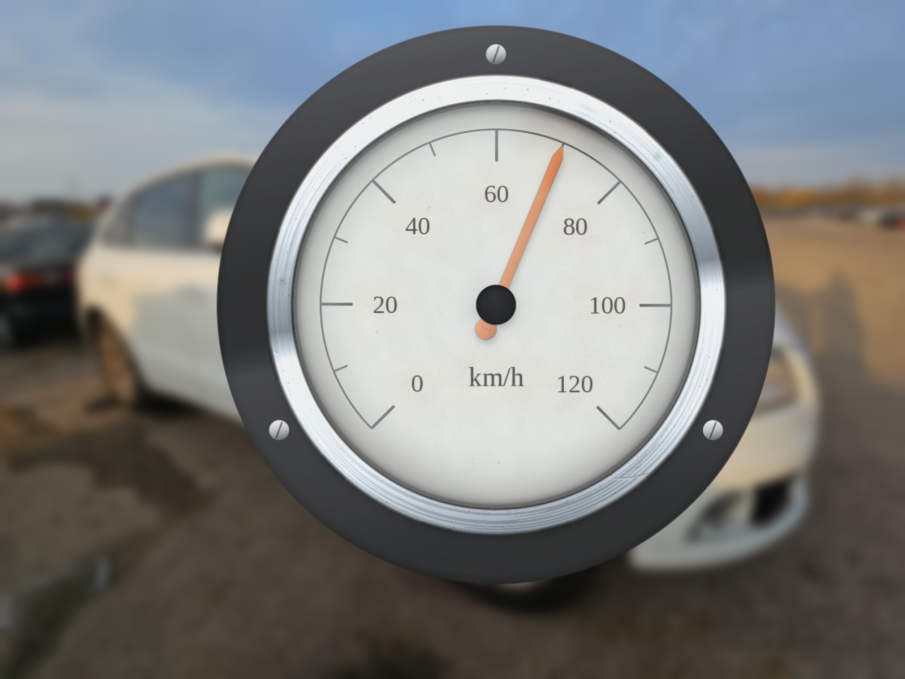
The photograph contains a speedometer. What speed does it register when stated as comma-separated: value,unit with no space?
70,km/h
